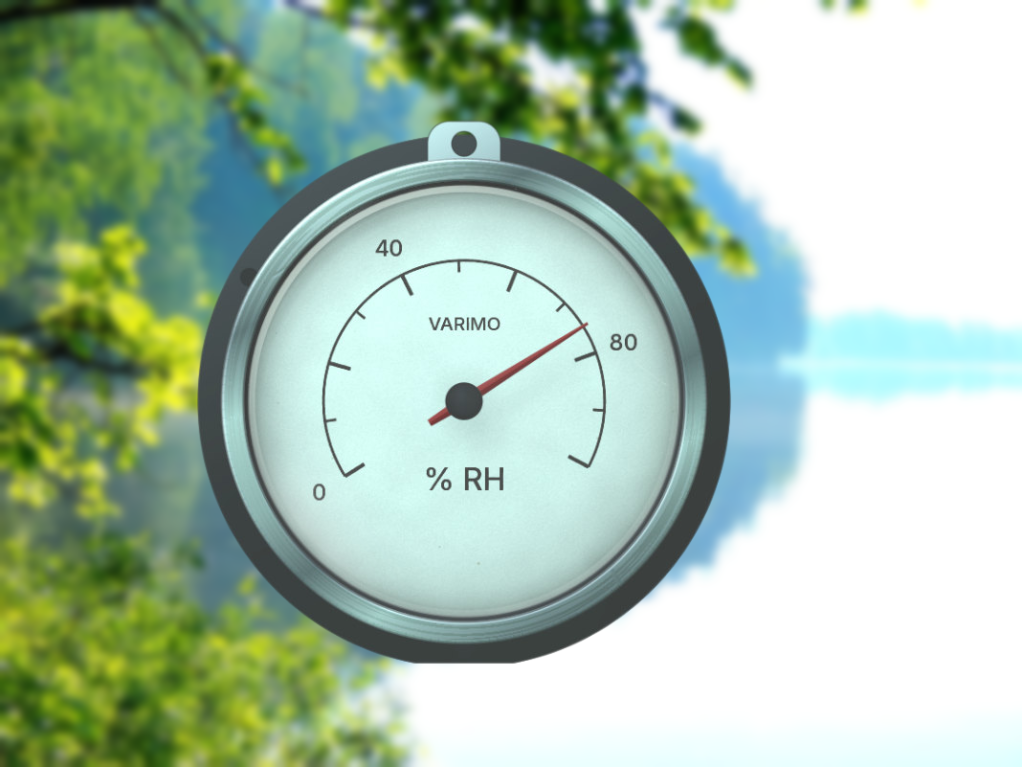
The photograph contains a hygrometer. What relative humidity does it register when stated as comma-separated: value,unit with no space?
75,%
